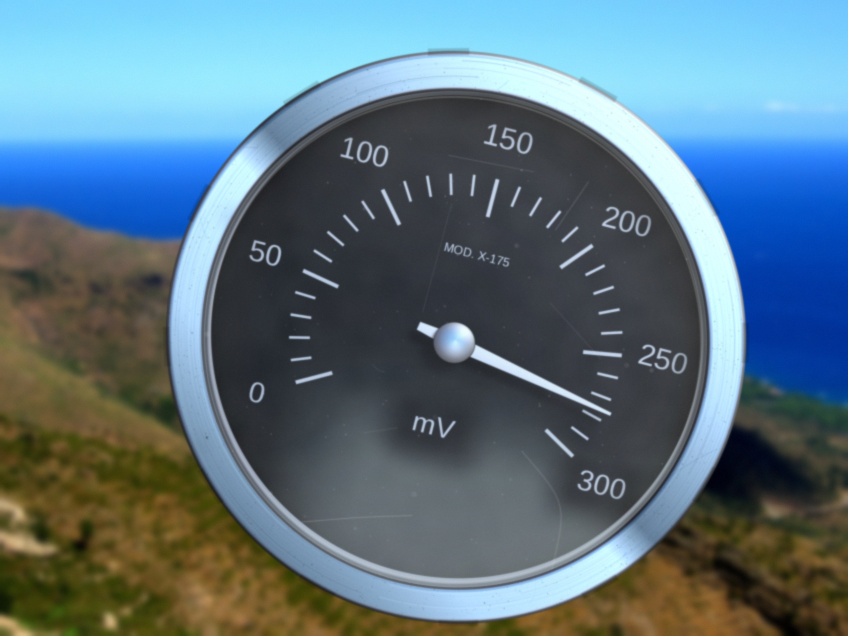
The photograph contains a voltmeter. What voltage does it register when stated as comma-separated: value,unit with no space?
275,mV
